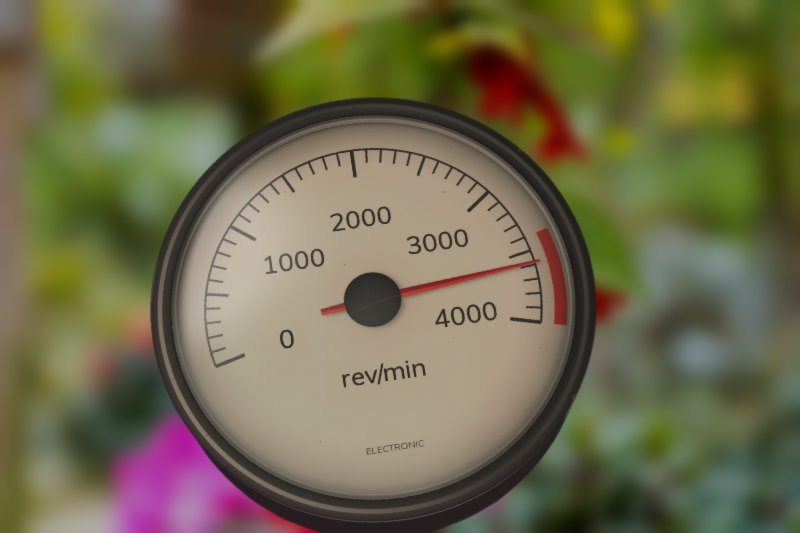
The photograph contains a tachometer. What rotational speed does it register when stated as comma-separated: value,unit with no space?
3600,rpm
